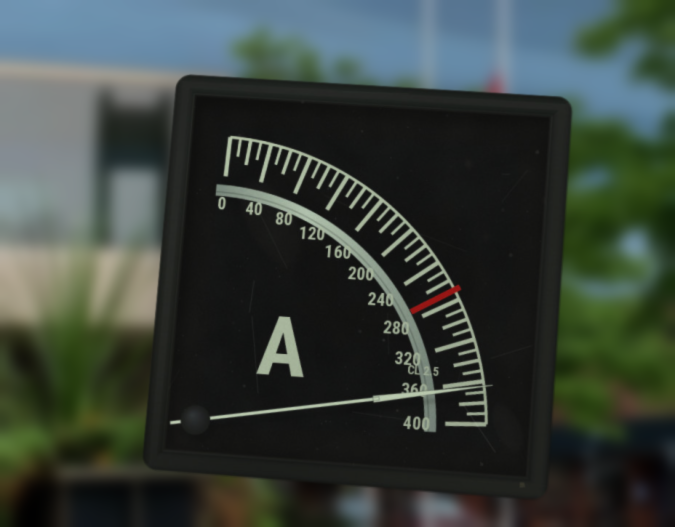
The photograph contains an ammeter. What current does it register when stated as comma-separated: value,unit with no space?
365,A
